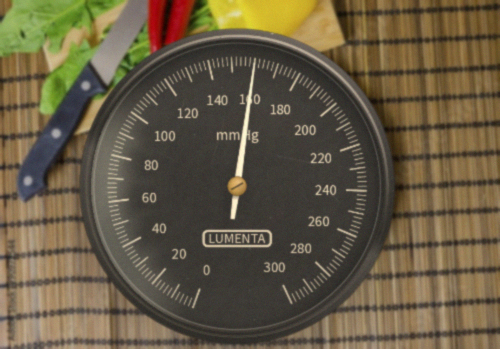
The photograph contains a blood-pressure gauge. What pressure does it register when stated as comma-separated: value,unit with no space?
160,mmHg
